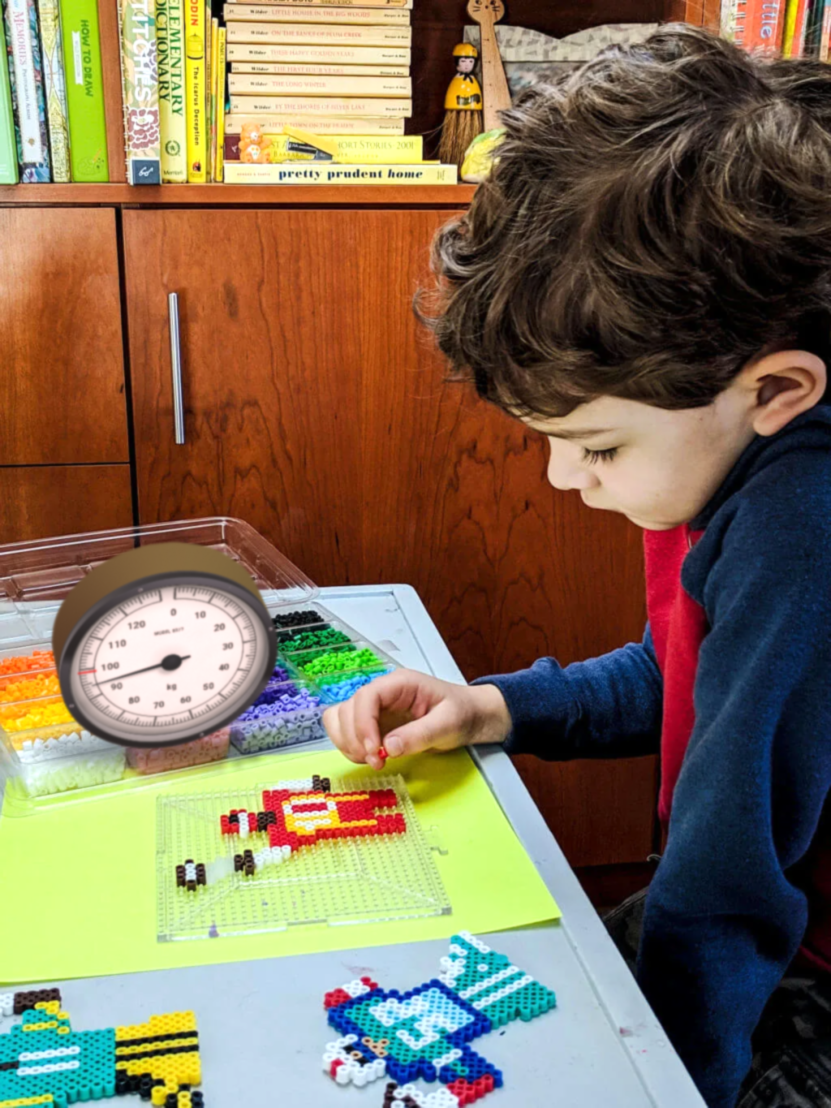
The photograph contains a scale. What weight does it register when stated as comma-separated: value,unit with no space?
95,kg
